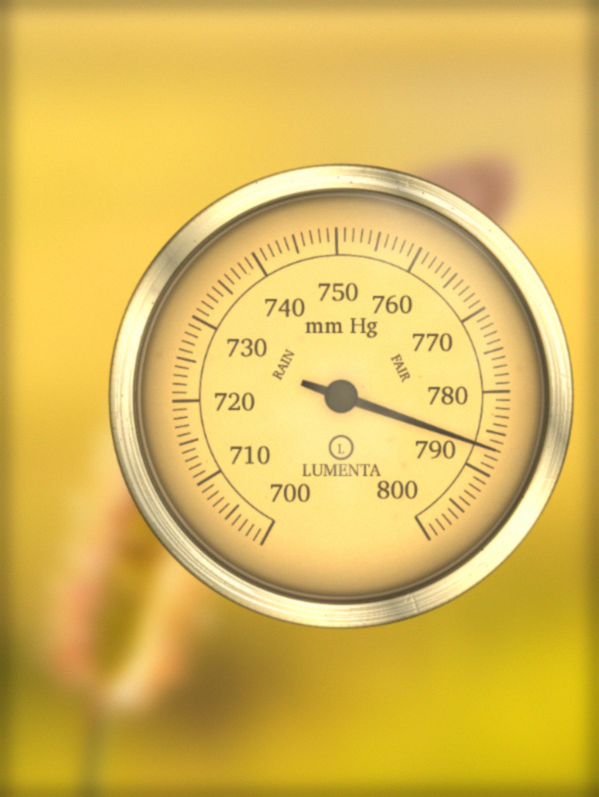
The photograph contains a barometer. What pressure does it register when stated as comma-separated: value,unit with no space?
787,mmHg
